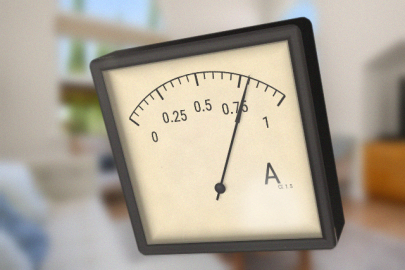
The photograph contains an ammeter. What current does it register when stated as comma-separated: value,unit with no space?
0.8,A
